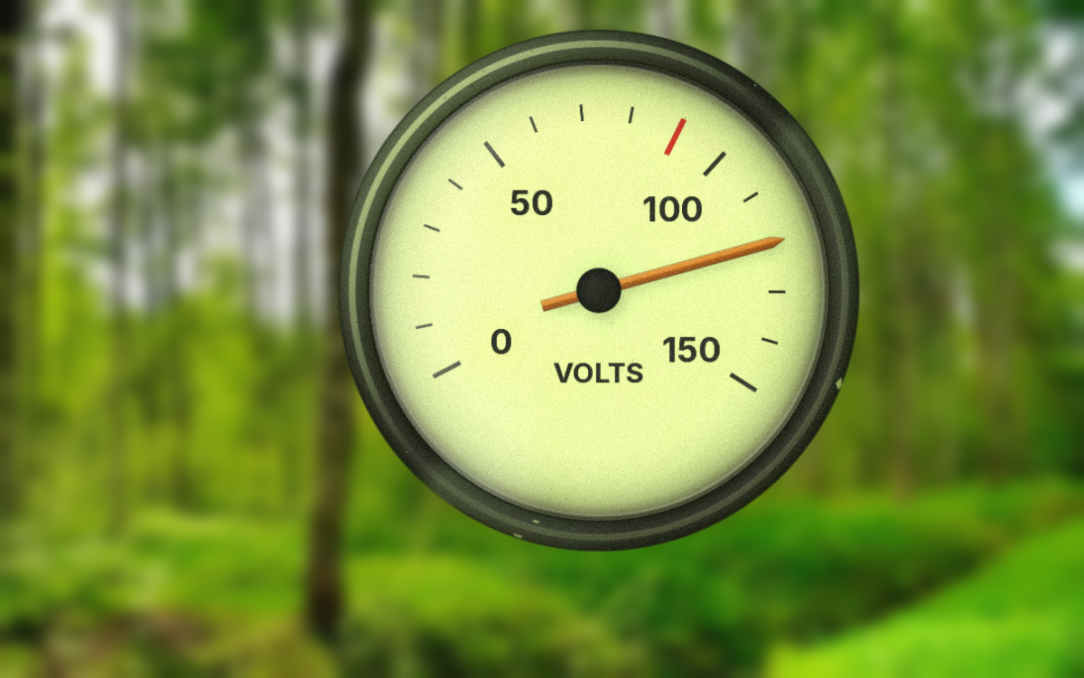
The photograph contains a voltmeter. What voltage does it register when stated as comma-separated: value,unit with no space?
120,V
